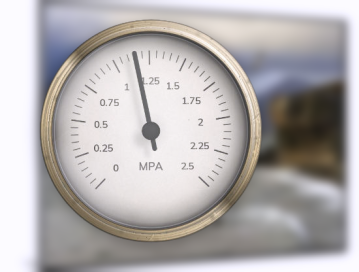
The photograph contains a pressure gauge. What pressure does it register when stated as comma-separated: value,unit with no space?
1.15,MPa
